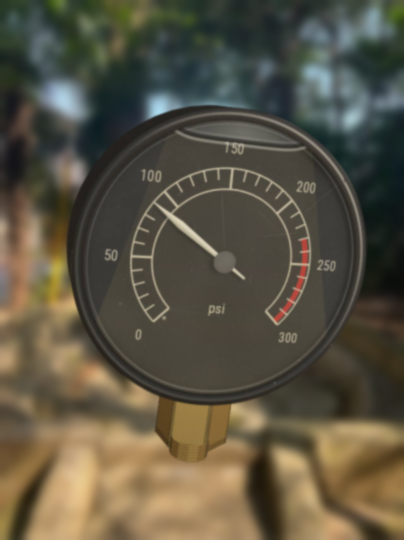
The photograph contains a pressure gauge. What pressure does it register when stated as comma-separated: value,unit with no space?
90,psi
